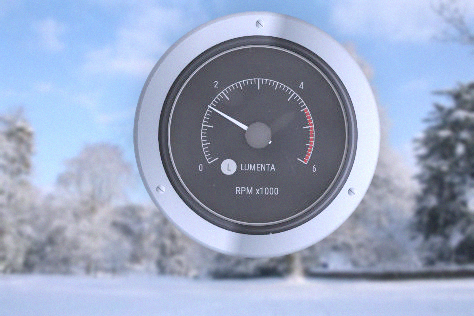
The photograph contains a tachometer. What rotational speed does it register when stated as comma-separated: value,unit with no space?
1500,rpm
